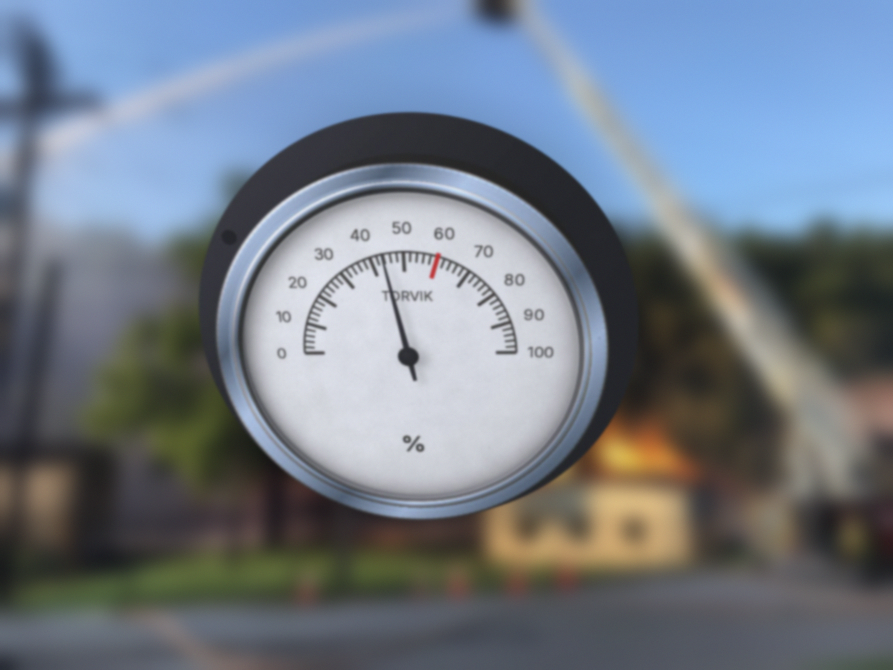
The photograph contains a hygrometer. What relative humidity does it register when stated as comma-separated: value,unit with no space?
44,%
